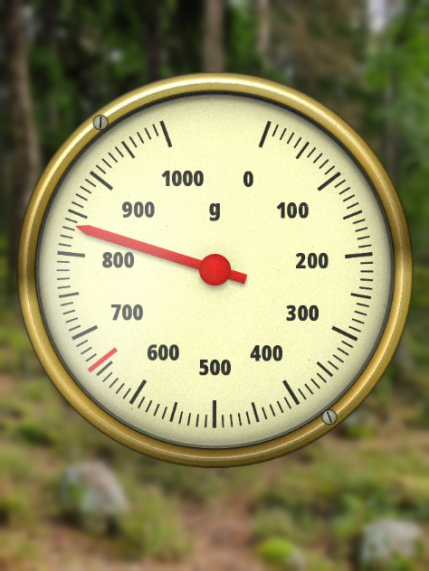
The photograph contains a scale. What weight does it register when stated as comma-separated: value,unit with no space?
835,g
